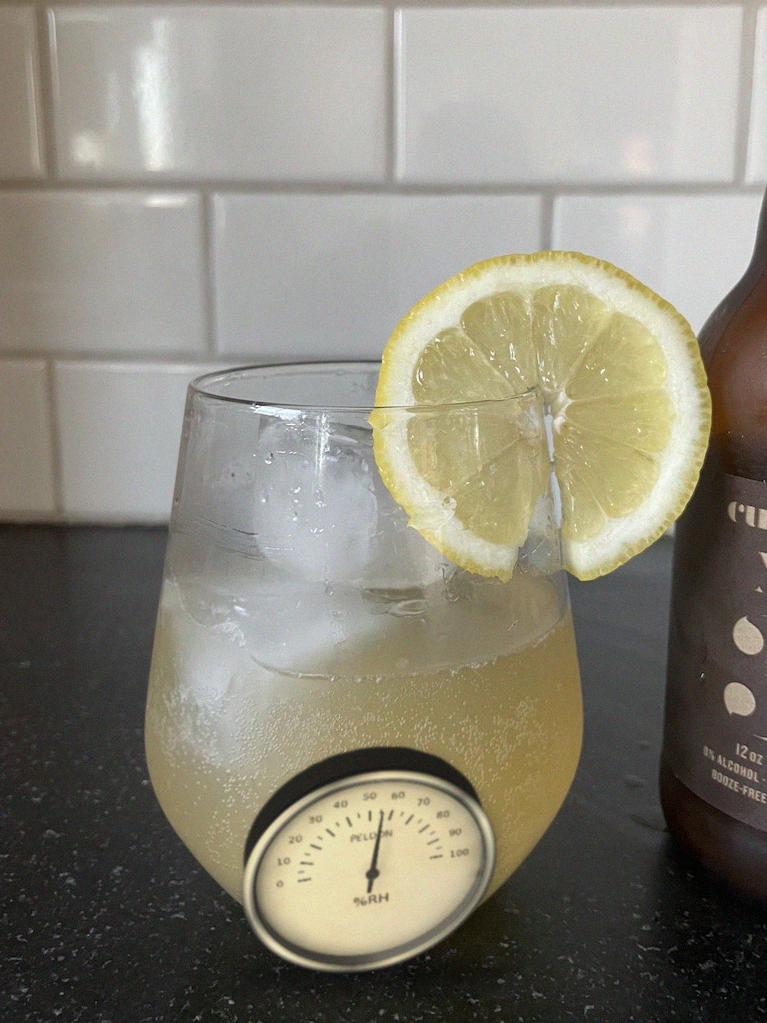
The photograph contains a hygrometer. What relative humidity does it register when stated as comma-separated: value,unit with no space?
55,%
